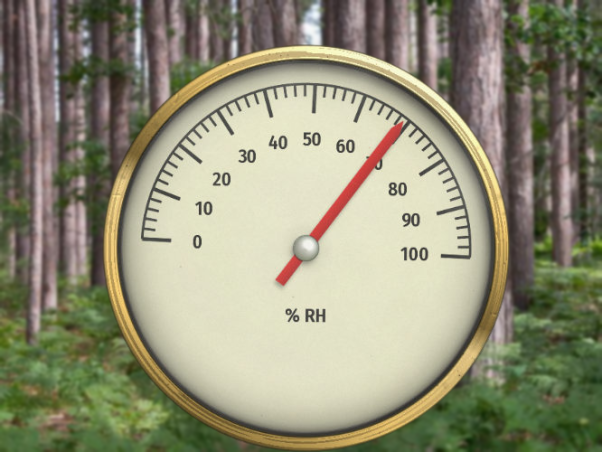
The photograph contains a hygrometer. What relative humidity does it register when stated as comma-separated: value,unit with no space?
69,%
